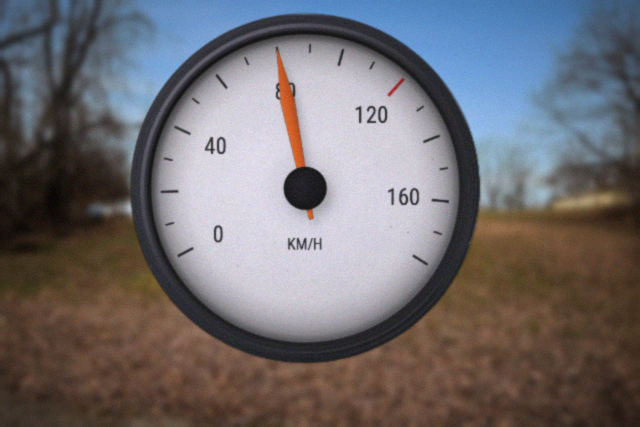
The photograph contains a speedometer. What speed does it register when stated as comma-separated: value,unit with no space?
80,km/h
